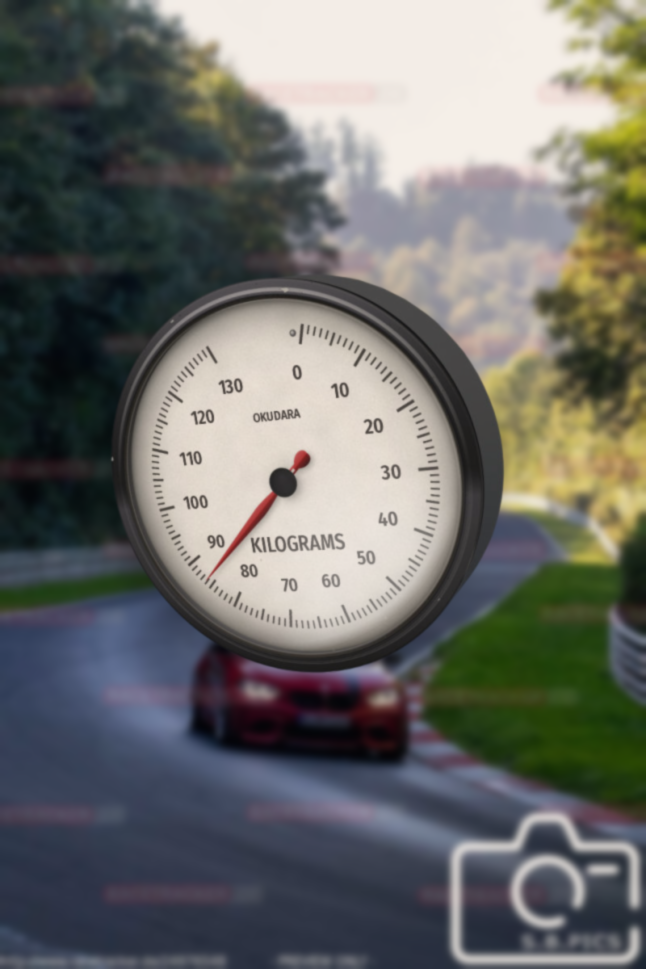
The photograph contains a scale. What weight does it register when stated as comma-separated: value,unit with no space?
86,kg
